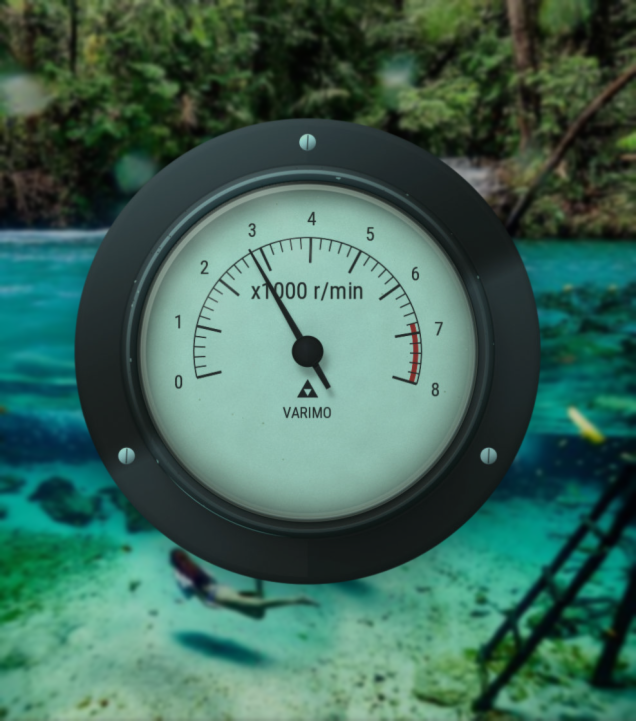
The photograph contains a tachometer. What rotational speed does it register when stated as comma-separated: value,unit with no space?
2800,rpm
